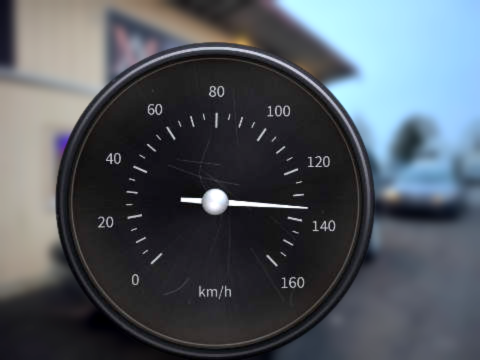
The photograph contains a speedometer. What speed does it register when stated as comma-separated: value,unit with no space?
135,km/h
